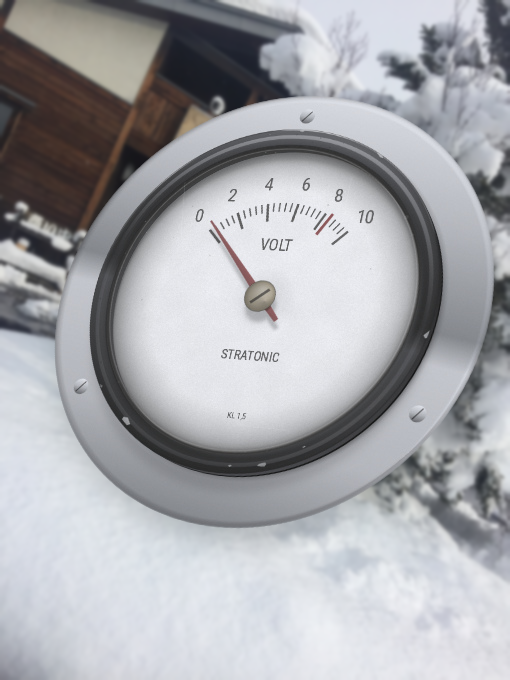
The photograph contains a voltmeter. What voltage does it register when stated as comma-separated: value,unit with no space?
0.4,V
